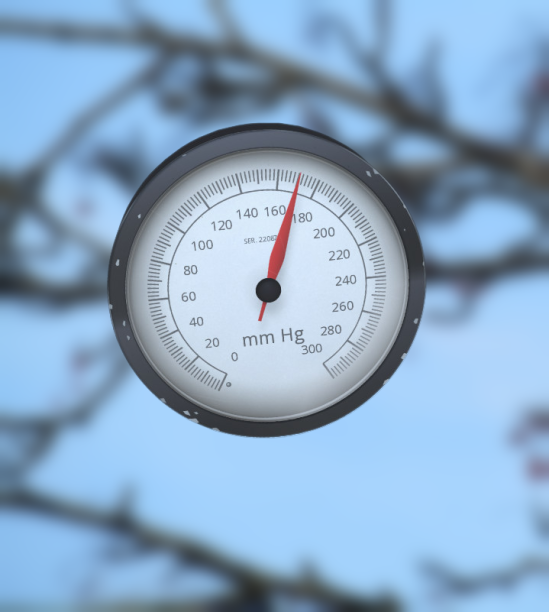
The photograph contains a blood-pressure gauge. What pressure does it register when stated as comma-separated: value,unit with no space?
170,mmHg
